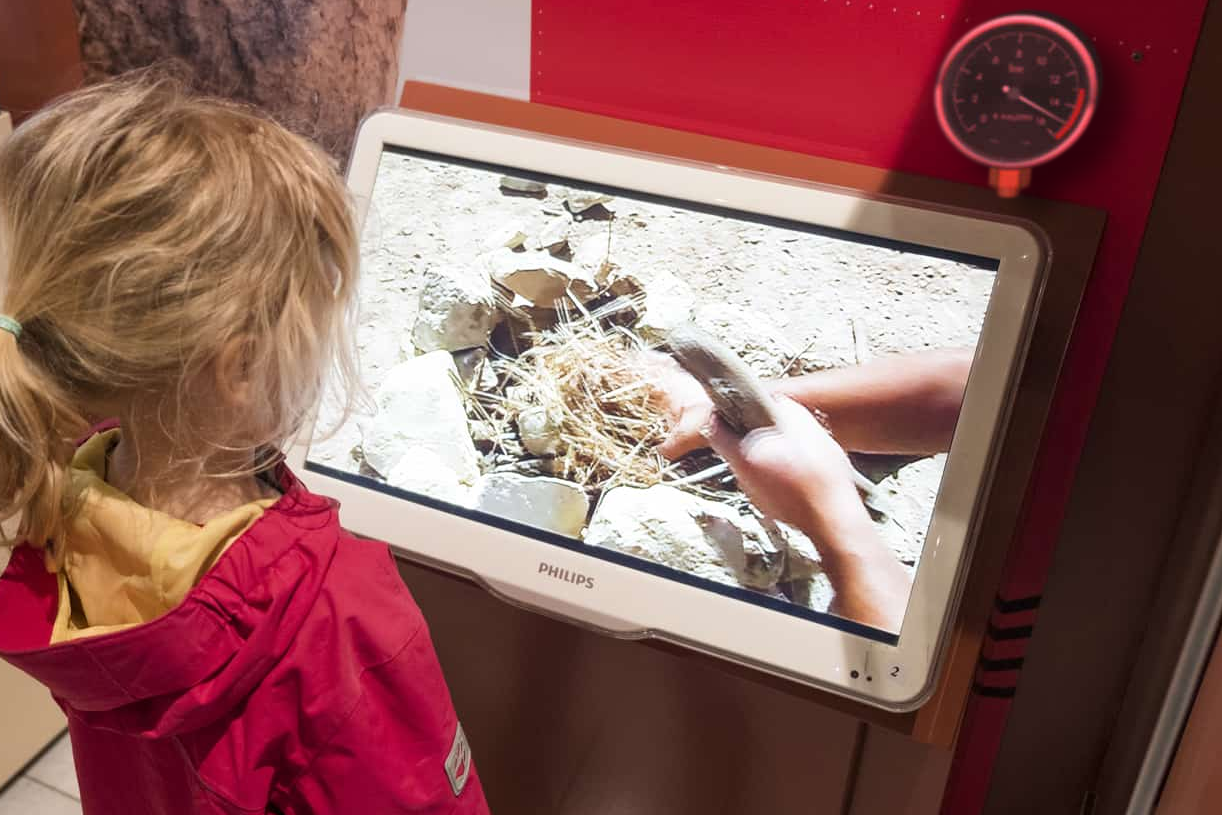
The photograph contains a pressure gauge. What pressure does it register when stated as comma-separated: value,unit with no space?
15,bar
